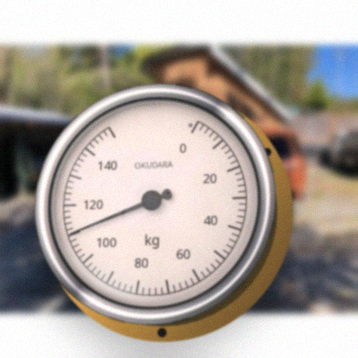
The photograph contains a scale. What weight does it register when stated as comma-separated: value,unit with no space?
110,kg
